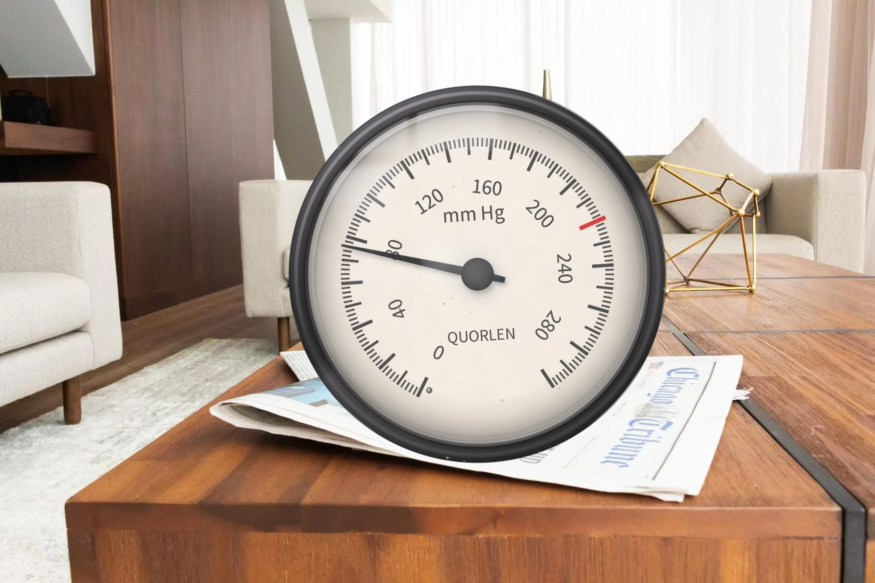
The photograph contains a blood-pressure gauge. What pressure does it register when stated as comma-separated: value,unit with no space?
76,mmHg
